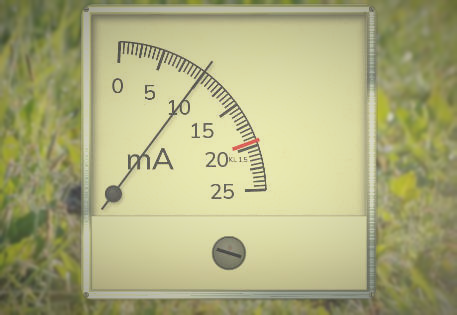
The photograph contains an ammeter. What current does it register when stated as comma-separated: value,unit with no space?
10,mA
